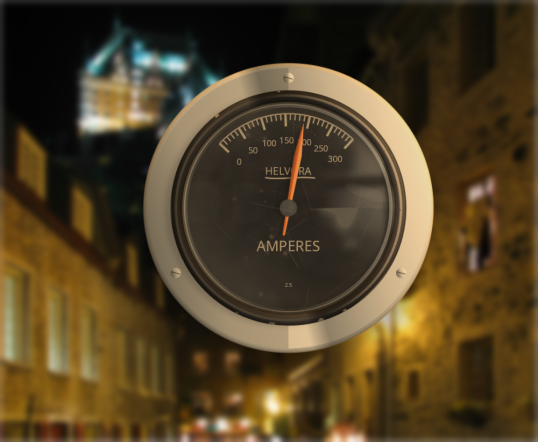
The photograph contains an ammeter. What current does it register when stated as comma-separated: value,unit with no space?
190,A
